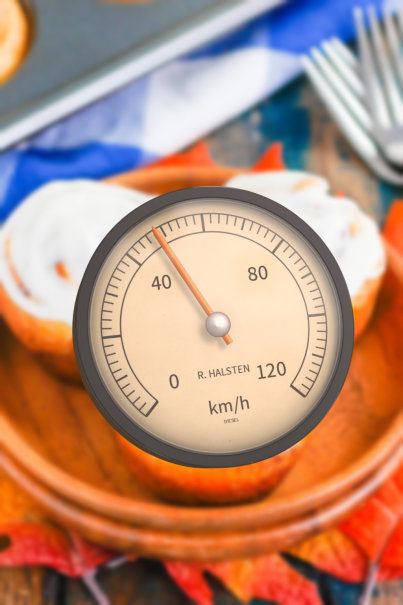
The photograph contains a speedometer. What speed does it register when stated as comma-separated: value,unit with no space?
48,km/h
